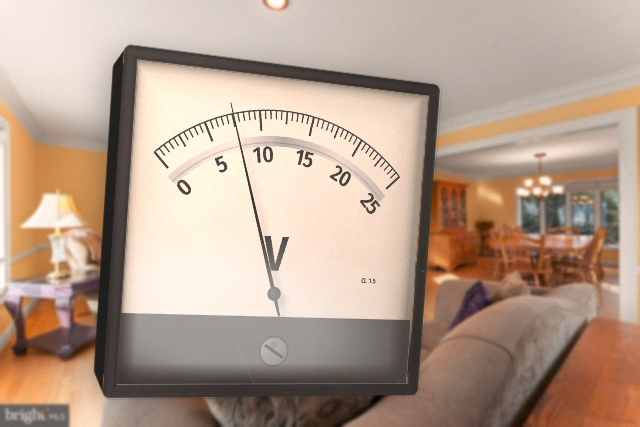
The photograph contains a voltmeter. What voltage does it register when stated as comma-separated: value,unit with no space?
7.5,V
